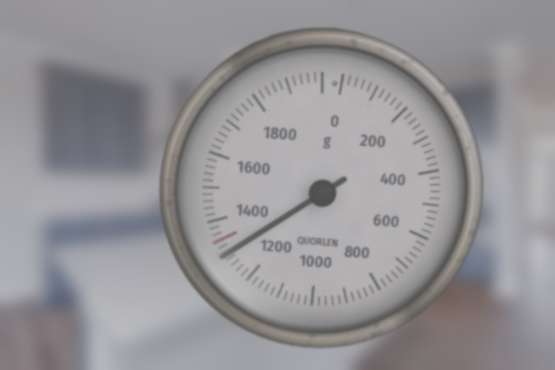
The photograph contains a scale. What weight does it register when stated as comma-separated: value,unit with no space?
1300,g
